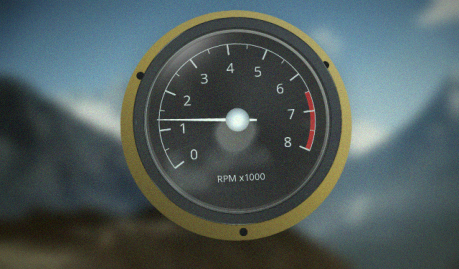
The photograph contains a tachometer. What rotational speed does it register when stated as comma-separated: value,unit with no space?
1250,rpm
